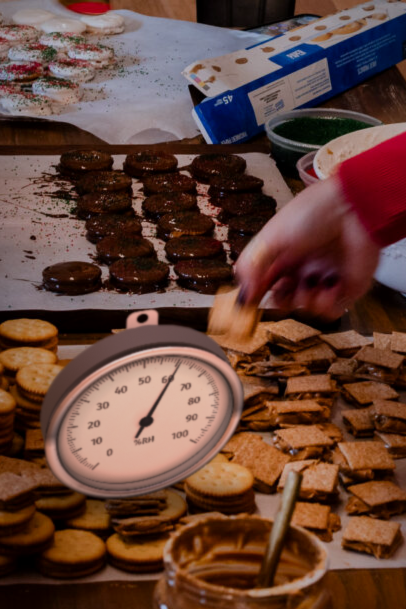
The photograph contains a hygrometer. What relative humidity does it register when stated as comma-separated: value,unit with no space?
60,%
